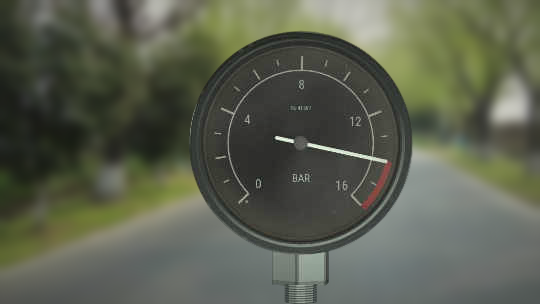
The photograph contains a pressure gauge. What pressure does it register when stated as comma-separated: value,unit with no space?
14,bar
